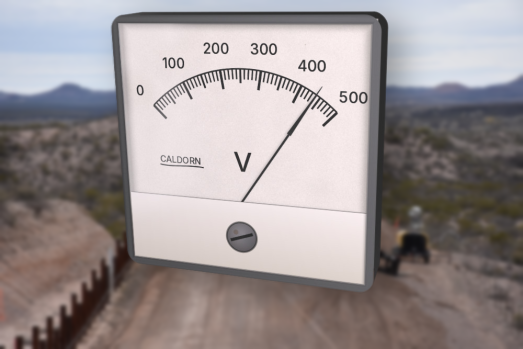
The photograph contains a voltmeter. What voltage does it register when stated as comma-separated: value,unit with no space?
440,V
